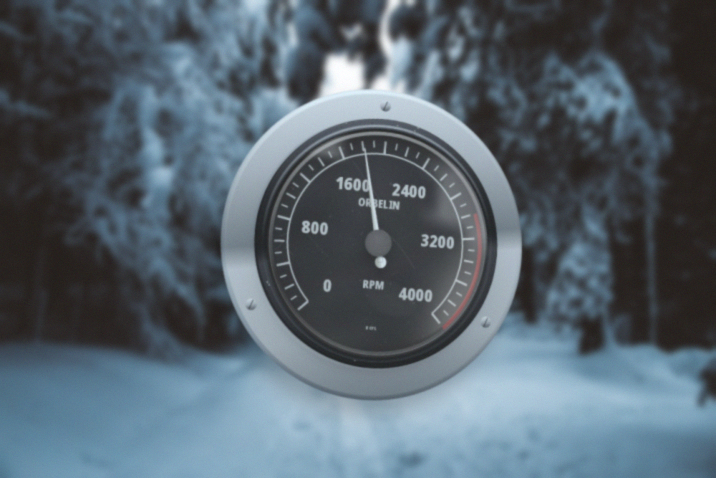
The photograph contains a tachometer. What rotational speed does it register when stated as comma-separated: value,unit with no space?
1800,rpm
